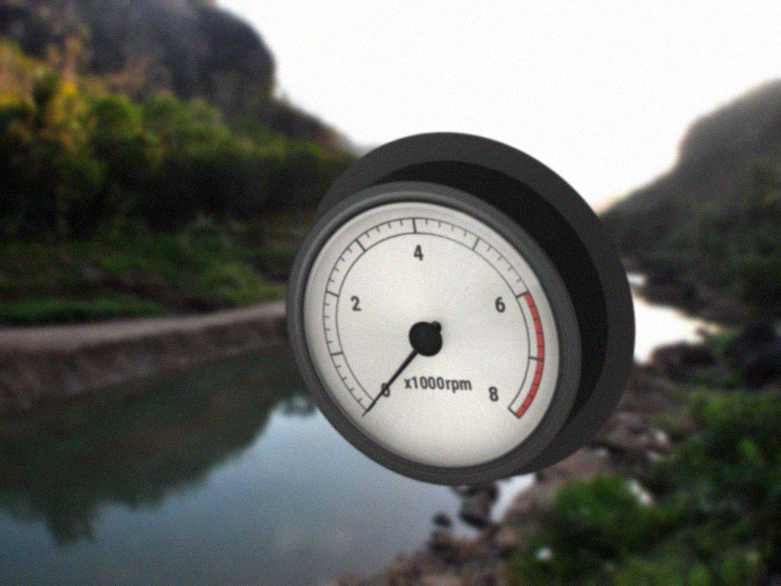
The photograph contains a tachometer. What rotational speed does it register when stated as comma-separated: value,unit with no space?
0,rpm
